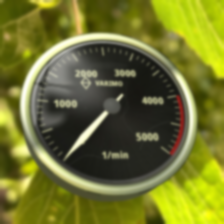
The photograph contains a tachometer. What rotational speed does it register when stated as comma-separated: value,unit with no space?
0,rpm
